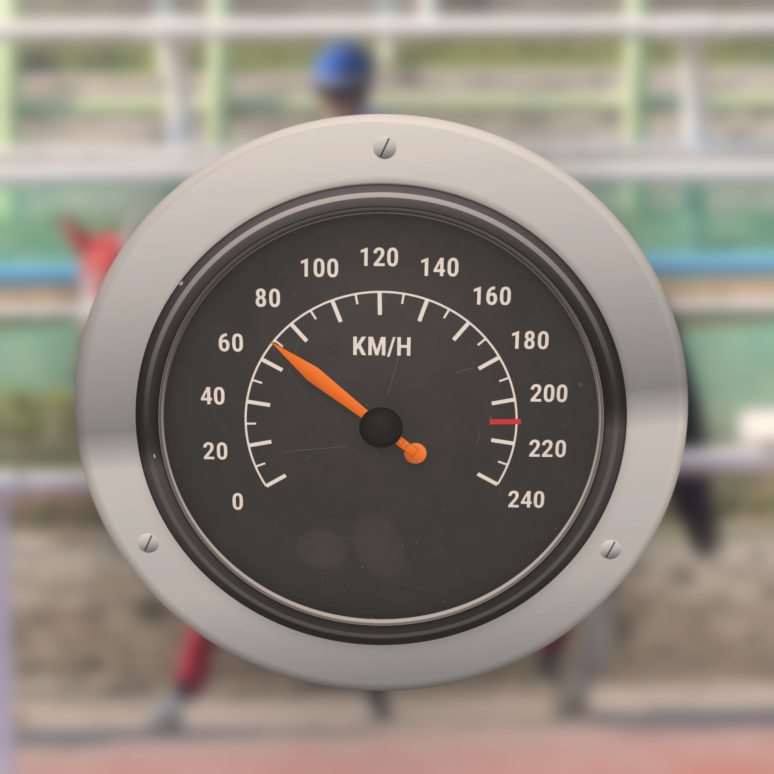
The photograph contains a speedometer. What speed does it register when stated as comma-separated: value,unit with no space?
70,km/h
